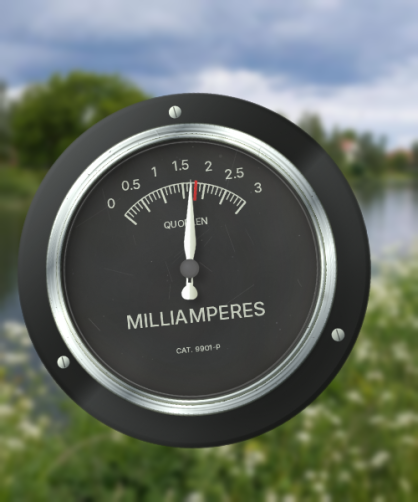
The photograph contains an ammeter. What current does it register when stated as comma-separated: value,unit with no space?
1.7,mA
